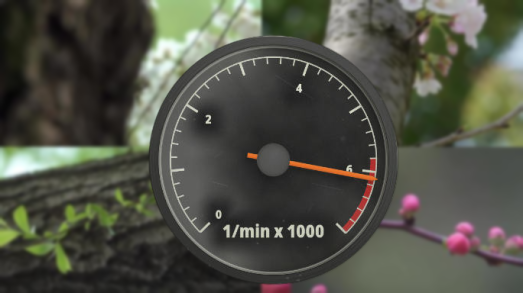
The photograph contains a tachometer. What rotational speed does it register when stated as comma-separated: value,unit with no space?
6100,rpm
